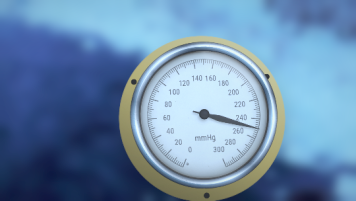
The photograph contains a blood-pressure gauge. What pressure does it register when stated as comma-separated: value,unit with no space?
250,mmHg
